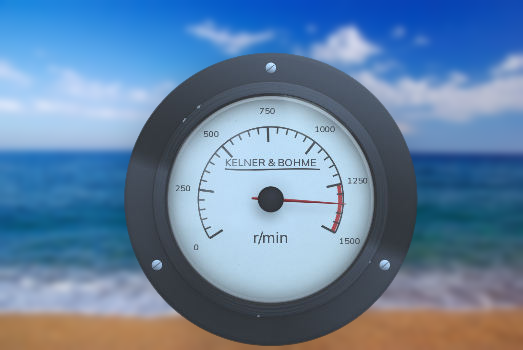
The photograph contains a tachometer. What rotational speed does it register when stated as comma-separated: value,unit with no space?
1350,rpm
